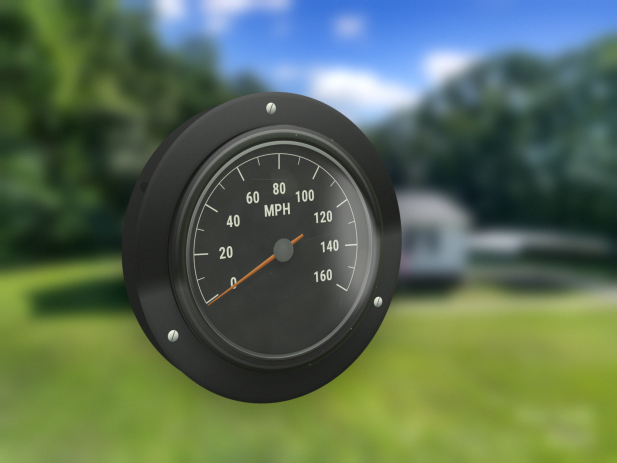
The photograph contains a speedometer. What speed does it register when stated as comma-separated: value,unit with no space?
0,mph
